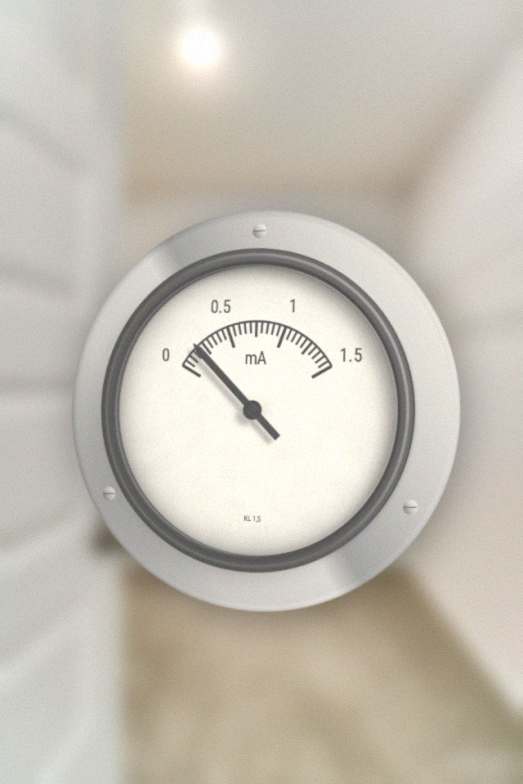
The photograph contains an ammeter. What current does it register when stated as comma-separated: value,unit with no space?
0.2,mA
